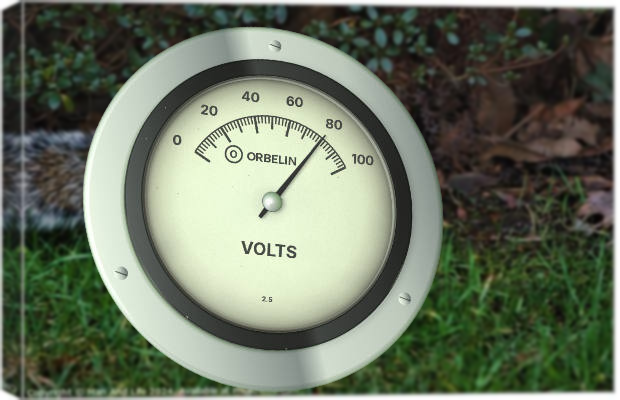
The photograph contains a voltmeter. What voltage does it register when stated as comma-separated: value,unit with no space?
80,V
